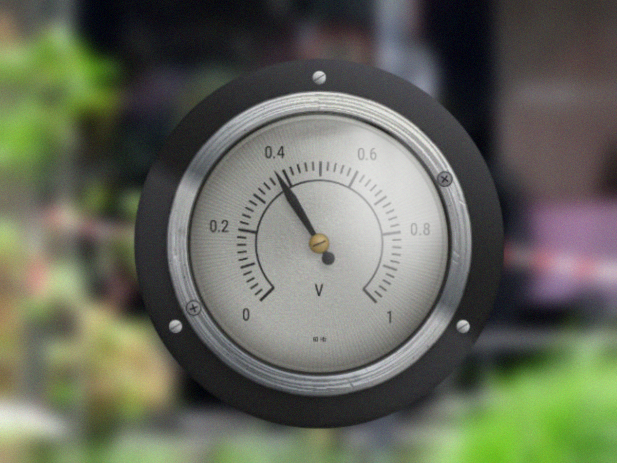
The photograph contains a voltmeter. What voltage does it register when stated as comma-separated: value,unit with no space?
0.38,V
